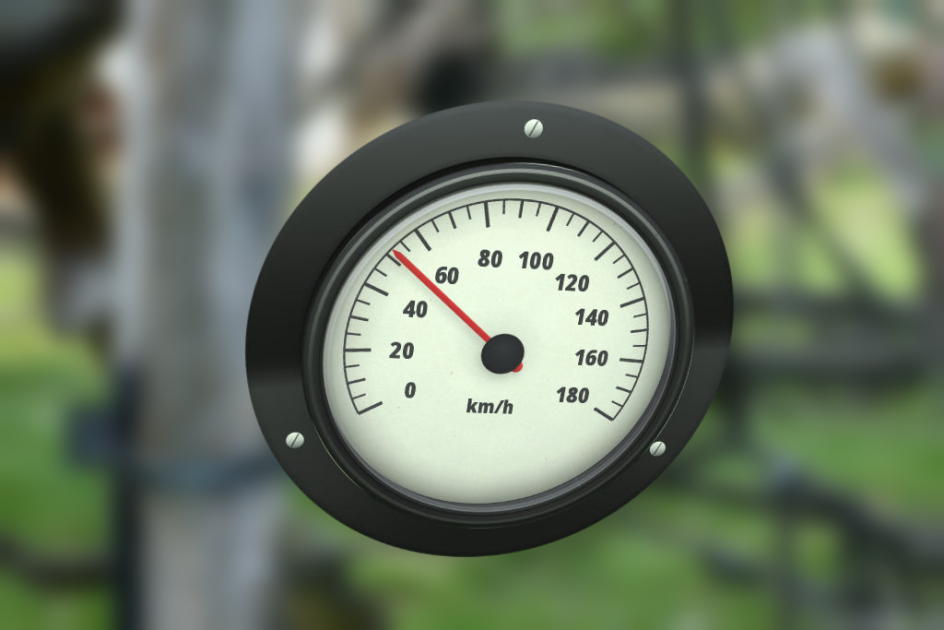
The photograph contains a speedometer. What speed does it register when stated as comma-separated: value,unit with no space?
52.5,km/h
